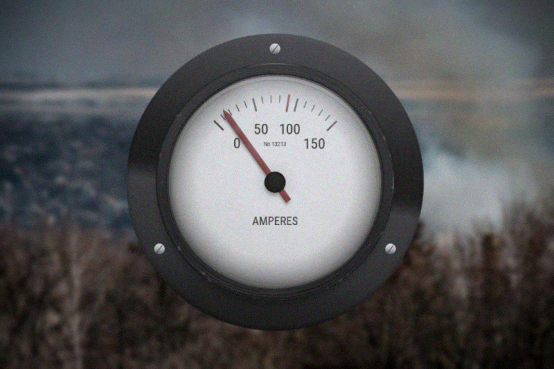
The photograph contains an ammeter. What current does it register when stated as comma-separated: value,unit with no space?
15,A
